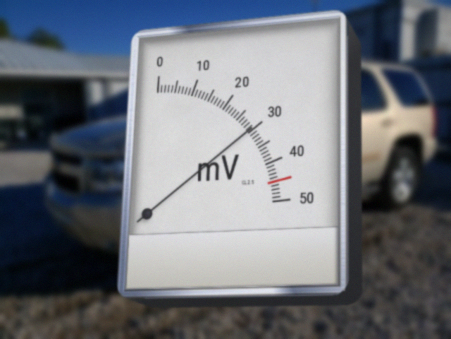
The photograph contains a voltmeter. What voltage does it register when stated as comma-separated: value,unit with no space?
30,mV
